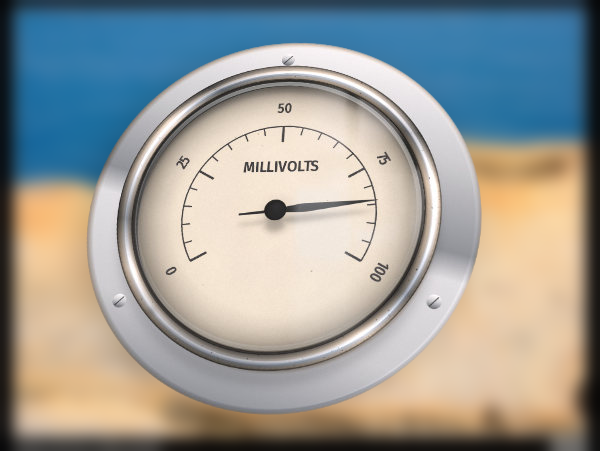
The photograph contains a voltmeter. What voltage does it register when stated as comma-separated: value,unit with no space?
85,mV
